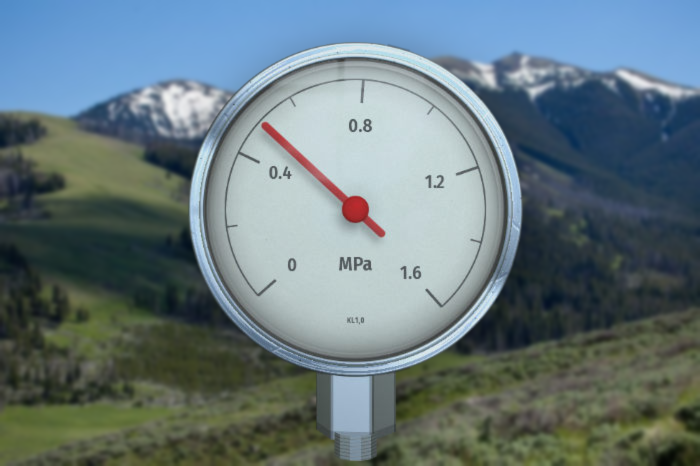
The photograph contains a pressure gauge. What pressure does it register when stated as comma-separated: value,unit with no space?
0.5,MPa
